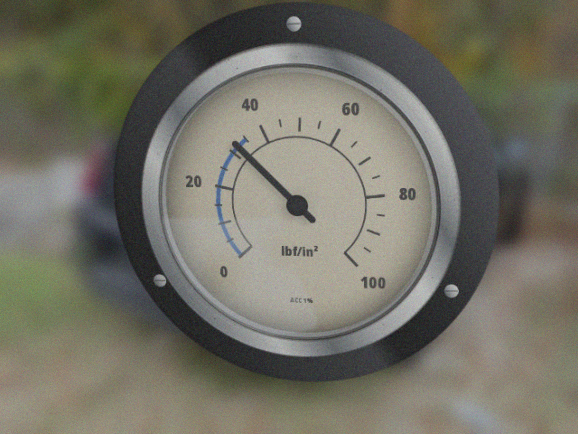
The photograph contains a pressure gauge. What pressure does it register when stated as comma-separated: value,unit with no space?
32.5,psi
